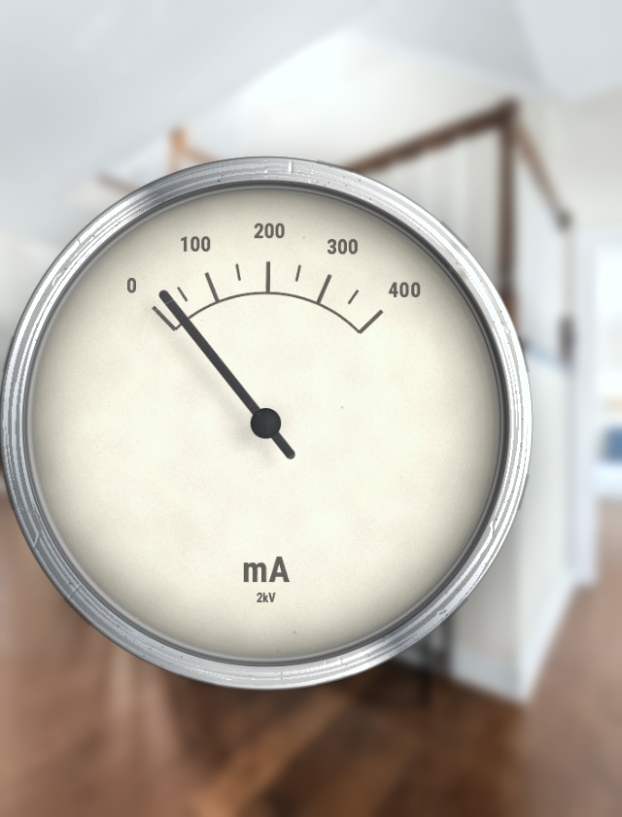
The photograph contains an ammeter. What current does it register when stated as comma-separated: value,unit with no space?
25,mA
